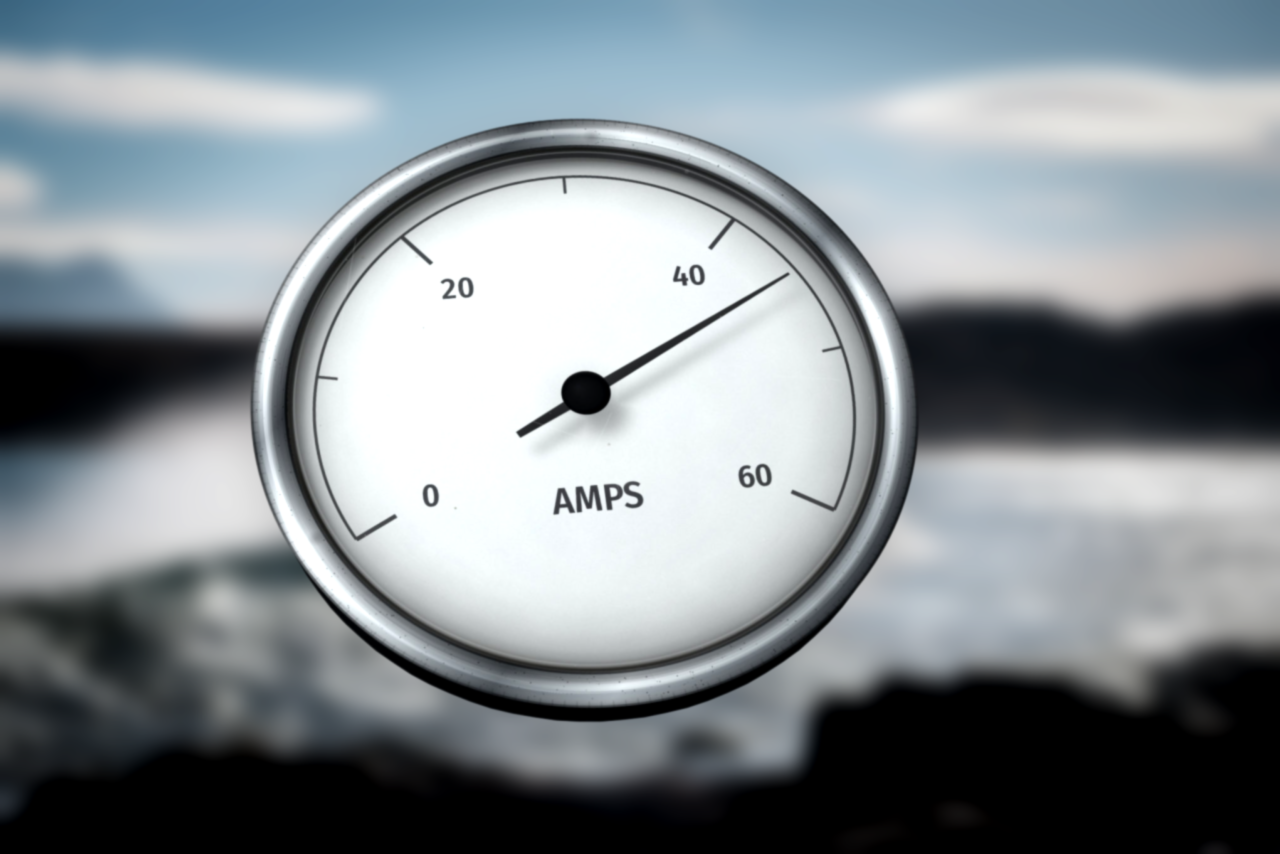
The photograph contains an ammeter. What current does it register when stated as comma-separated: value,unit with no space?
45,A
